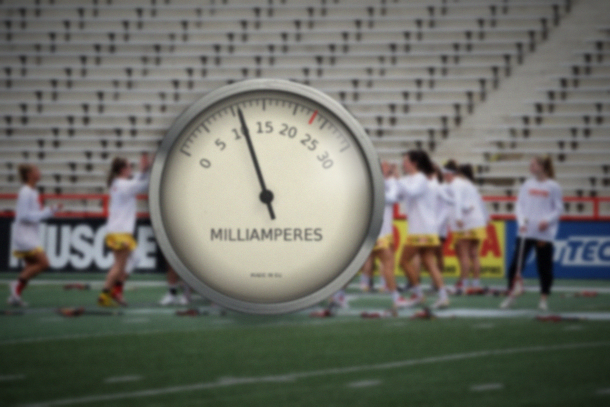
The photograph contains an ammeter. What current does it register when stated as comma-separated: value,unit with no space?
11,mA
